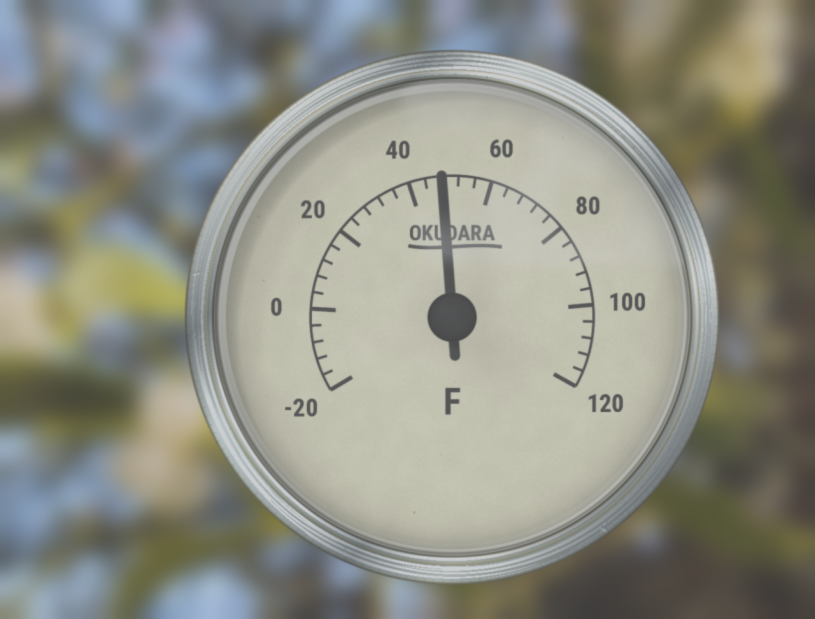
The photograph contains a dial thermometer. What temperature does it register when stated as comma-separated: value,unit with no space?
48,°F
